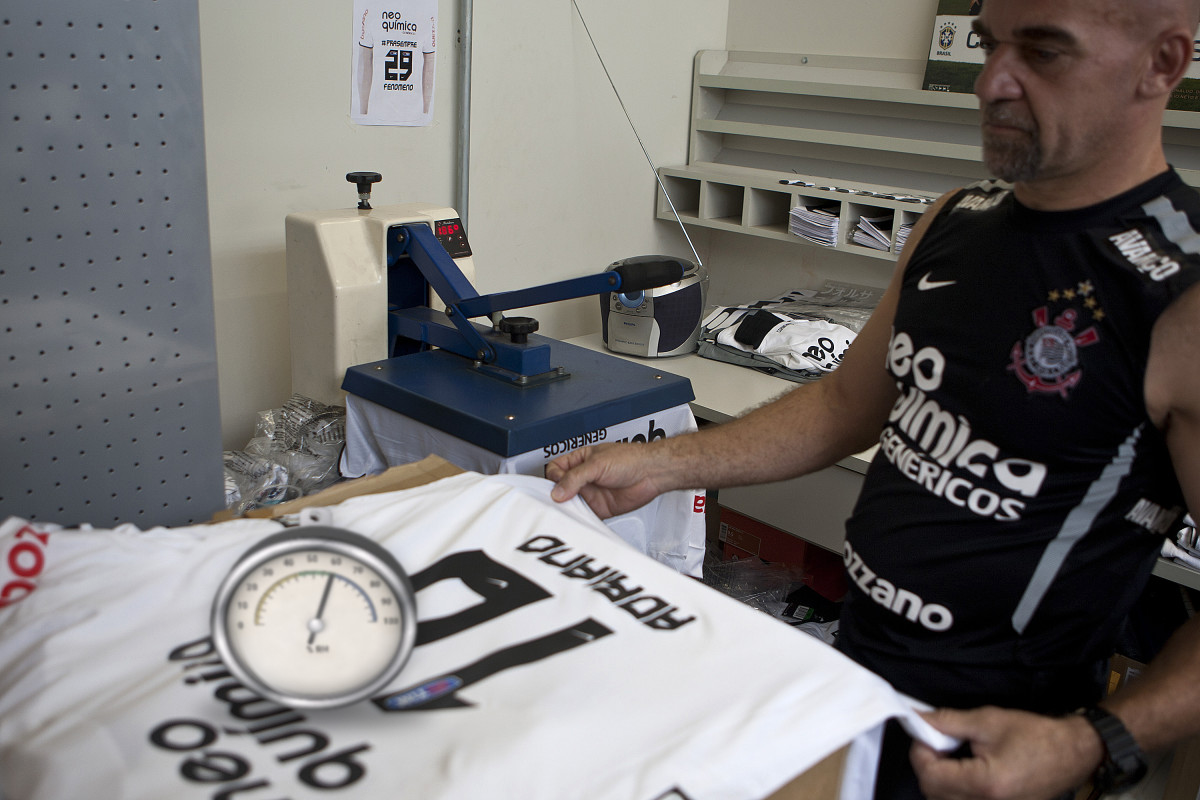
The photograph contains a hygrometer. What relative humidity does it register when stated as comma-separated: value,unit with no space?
60,%
